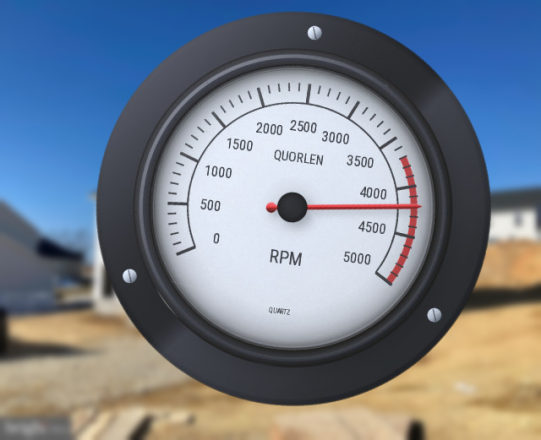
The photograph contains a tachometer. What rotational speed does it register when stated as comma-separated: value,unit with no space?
4200,rpm
